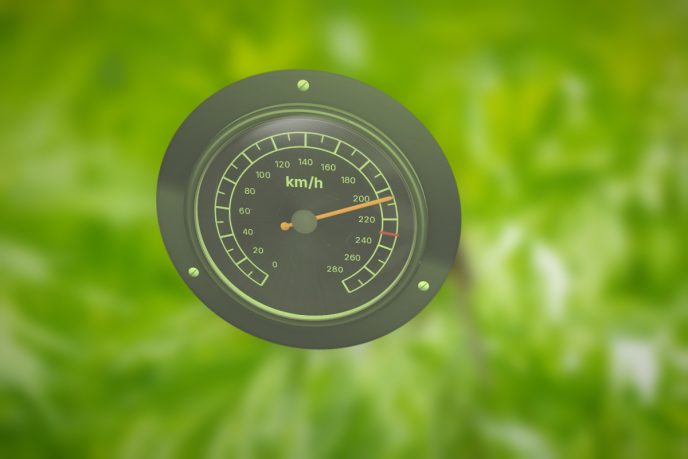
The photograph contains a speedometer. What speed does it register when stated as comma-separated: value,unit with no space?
205,km/h
